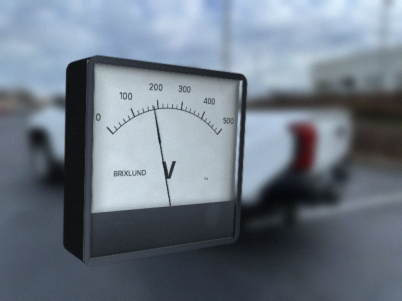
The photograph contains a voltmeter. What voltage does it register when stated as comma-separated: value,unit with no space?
180,V
